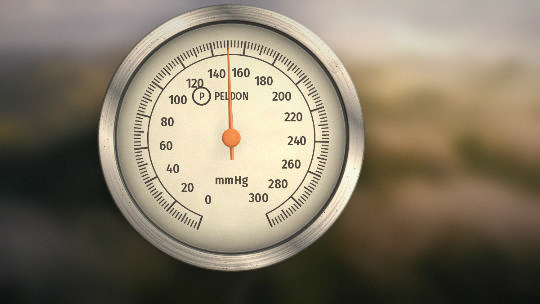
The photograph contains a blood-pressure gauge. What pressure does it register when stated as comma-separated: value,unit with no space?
150,mmHg
